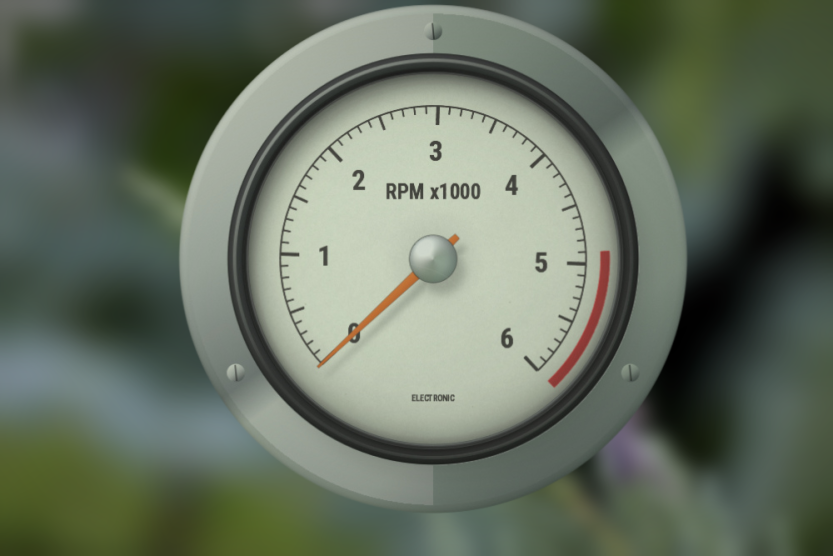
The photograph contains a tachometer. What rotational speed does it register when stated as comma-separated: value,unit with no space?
0,rpm
